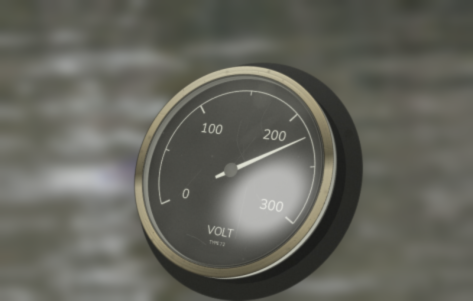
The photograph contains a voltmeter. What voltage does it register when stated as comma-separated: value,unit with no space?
225,V
